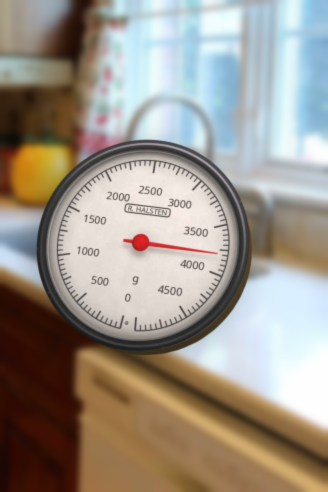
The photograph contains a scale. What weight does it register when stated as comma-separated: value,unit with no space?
3800,g
